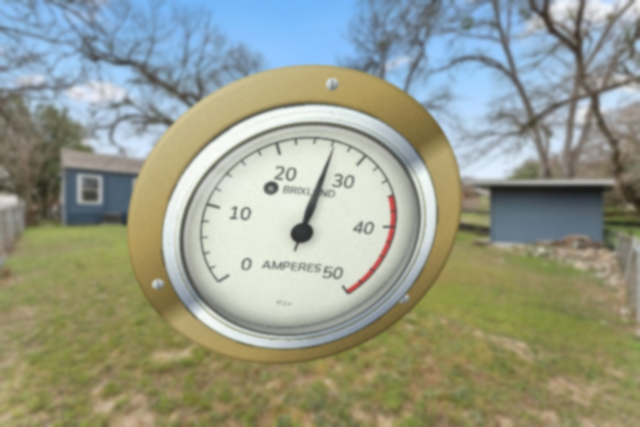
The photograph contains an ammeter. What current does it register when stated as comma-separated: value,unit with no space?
26,A
